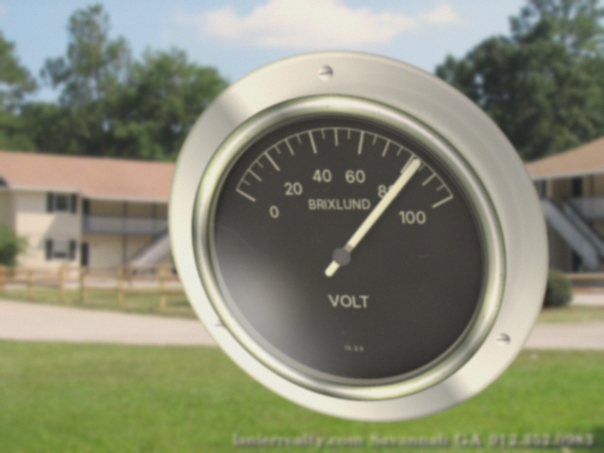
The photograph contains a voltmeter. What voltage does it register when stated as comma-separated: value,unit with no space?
82.5,V
